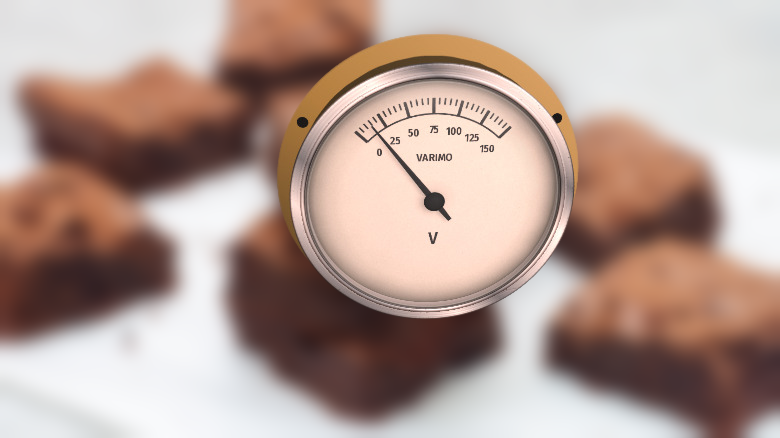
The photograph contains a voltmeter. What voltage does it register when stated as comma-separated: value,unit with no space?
15,V
